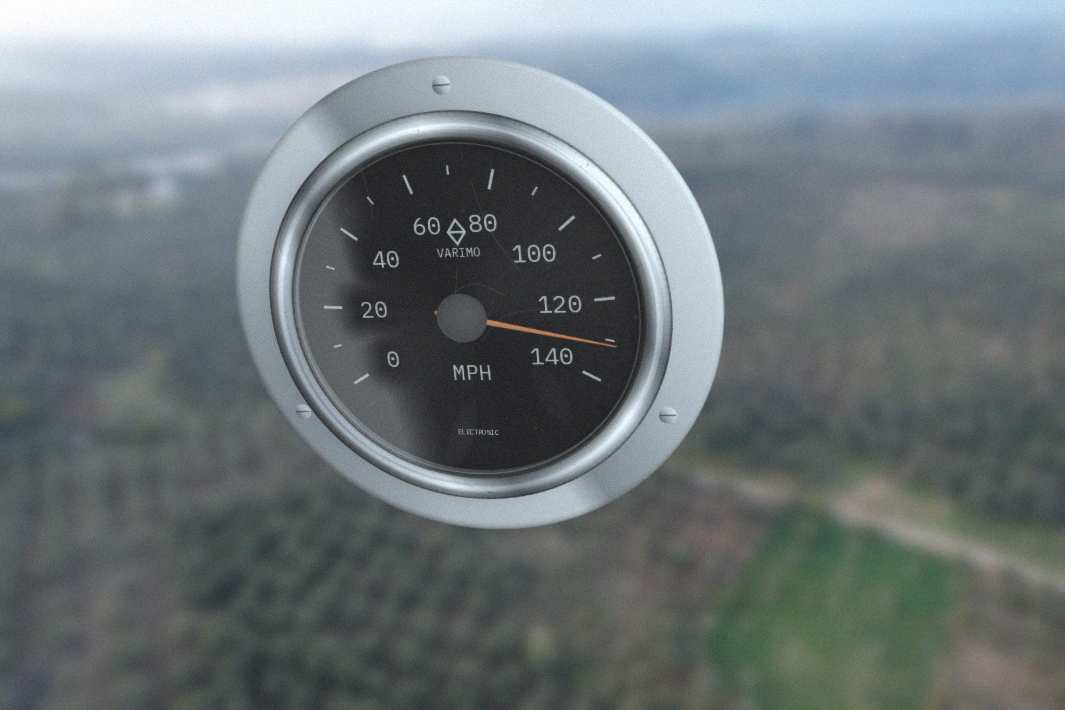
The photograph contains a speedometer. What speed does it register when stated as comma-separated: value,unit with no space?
130,mph
